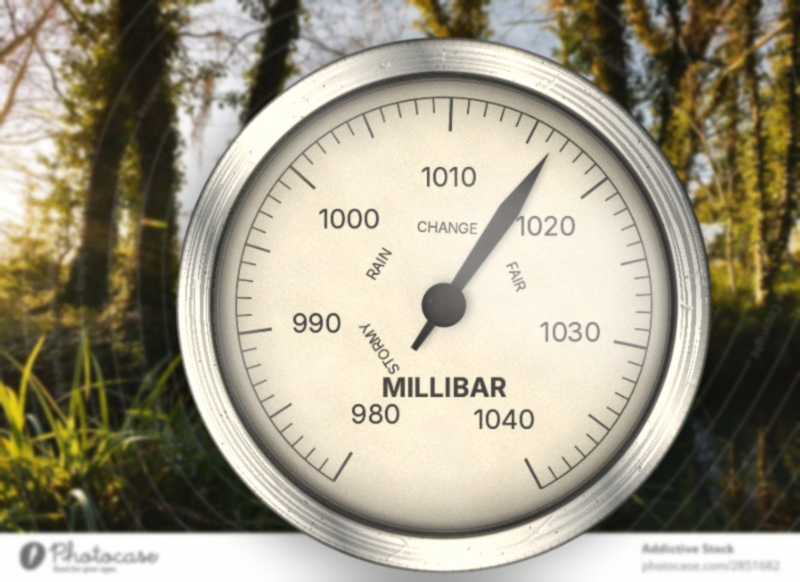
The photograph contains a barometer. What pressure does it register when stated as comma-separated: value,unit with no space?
1016.5,mbar
